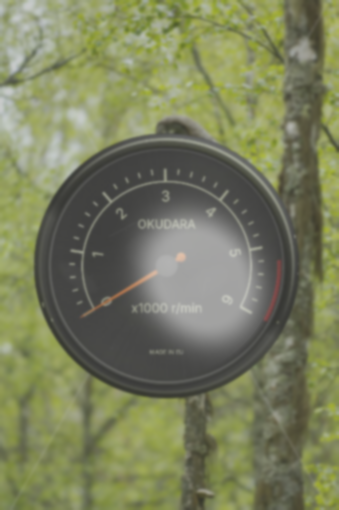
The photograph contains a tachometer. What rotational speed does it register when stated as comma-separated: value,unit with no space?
0,rpm
